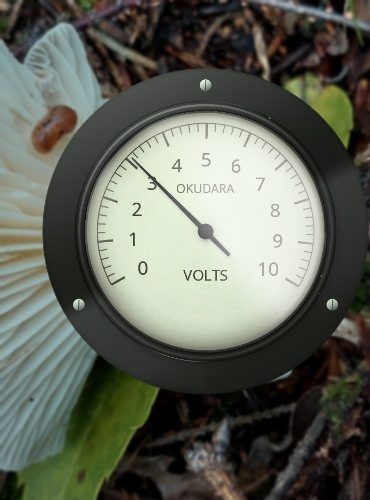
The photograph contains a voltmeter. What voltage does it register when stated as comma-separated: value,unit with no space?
3.1,V
